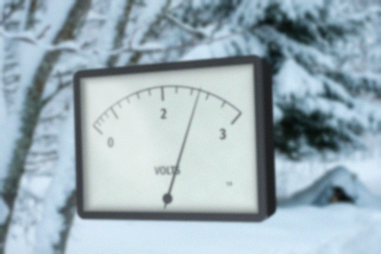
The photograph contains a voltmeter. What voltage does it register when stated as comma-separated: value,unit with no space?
2.5,V
